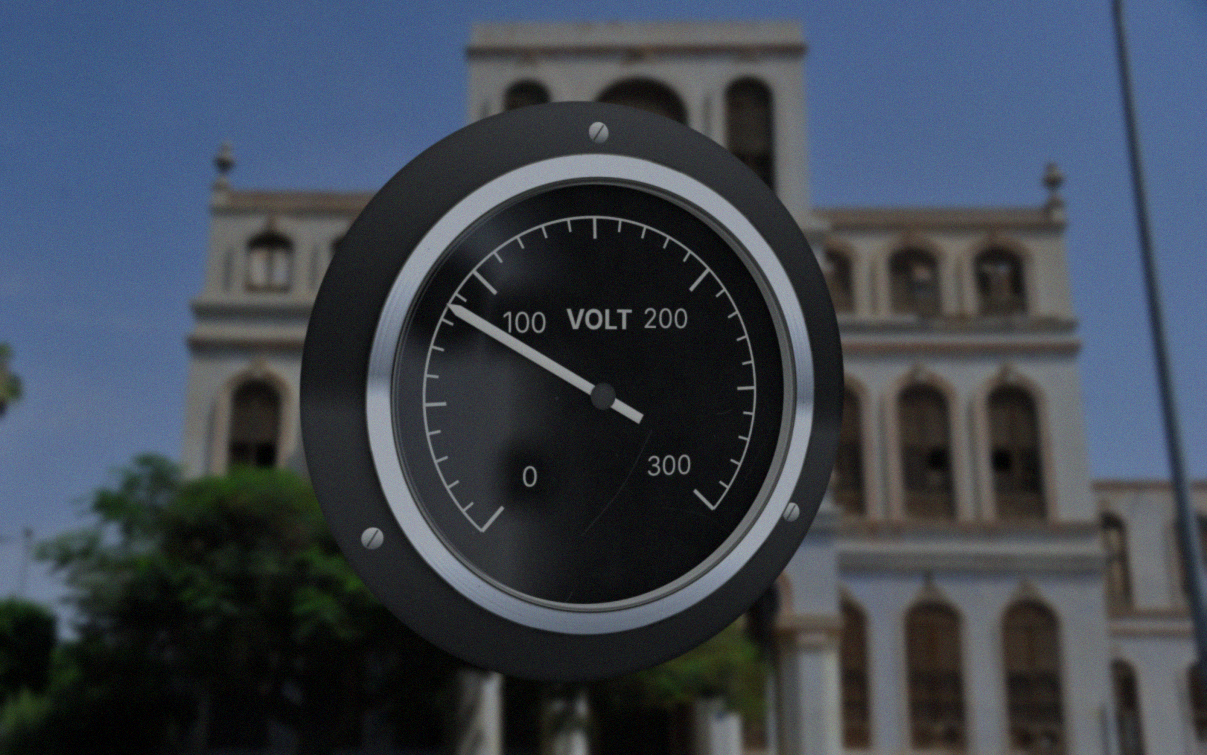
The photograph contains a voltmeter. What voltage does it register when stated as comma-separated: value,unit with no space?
85,V
